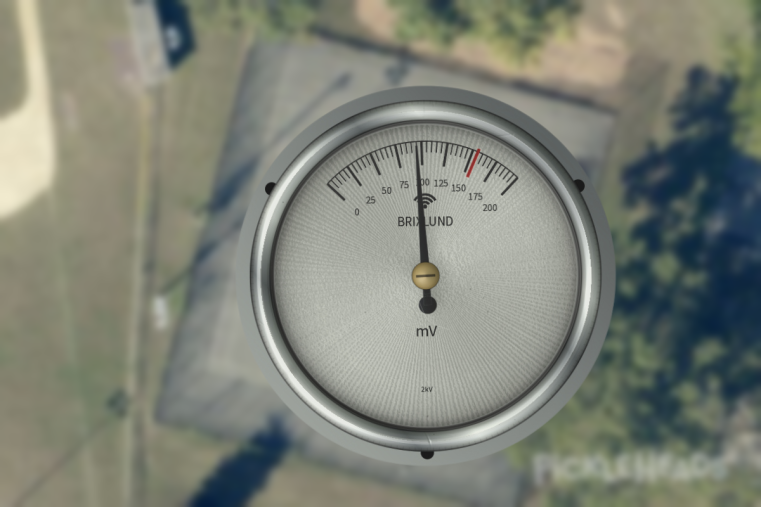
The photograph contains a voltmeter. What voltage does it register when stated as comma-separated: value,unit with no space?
95,mV
